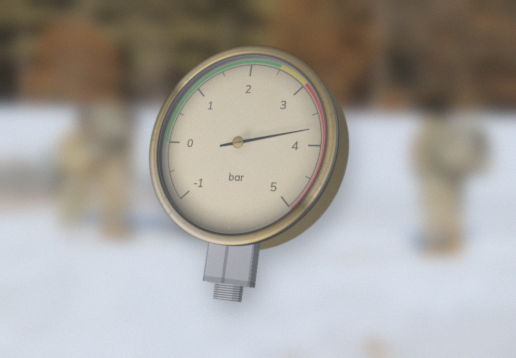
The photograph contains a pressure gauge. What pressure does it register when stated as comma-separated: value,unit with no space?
3.75,bar
